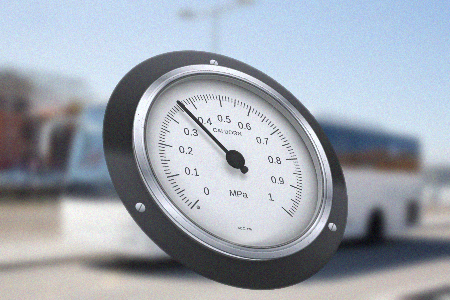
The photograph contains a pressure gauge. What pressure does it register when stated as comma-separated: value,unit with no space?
0.35,MPa
